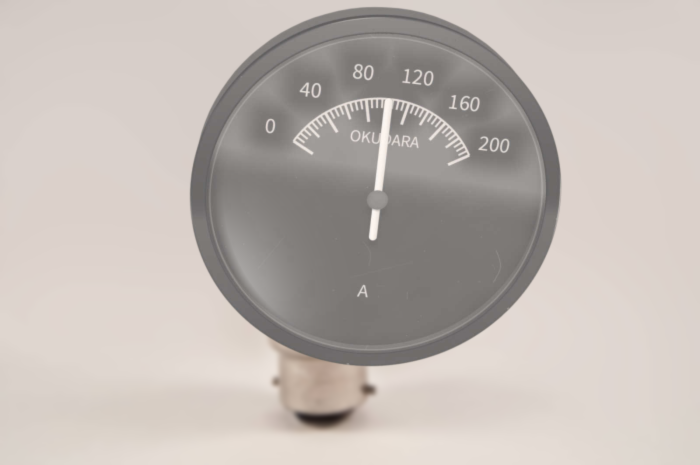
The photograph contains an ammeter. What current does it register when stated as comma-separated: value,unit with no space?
100,A
